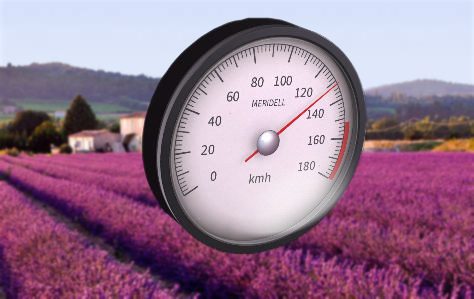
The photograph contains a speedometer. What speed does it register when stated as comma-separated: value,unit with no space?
130,km/h
